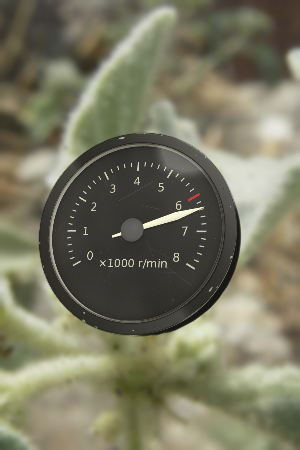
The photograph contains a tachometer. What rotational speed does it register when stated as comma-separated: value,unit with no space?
6400,rpm
